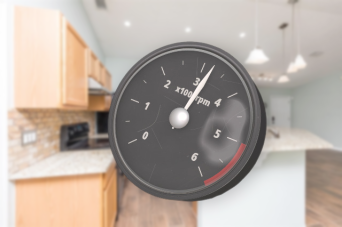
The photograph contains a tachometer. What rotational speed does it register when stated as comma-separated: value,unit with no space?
3250,rpm
